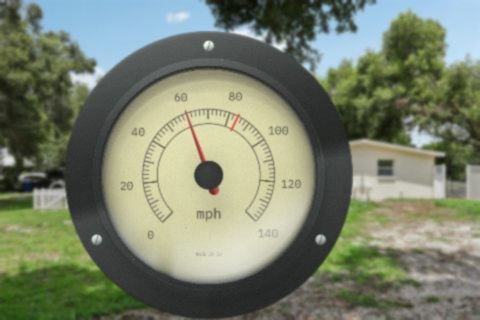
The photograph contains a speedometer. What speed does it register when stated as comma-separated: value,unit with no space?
60,mph
